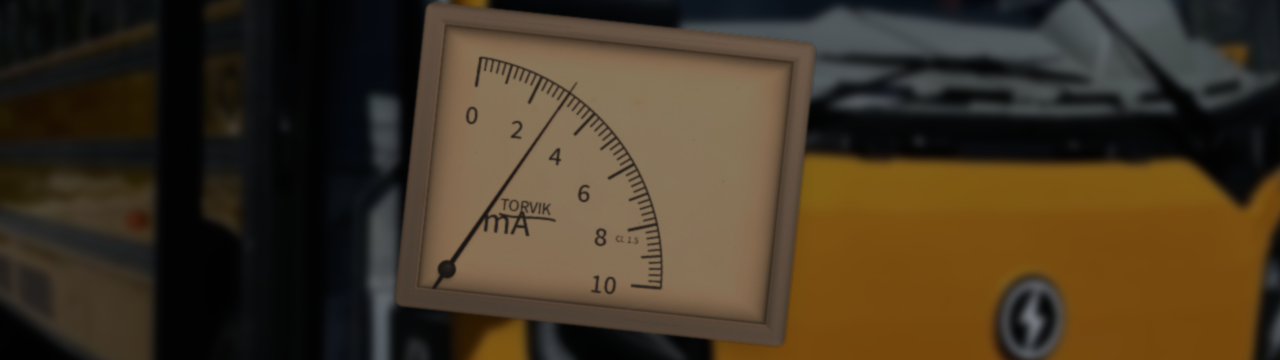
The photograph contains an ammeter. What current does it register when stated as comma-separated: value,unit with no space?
3,mA
